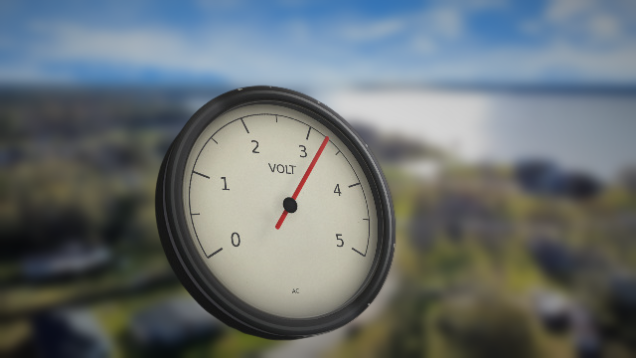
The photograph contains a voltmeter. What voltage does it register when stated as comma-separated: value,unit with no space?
3.25,V
